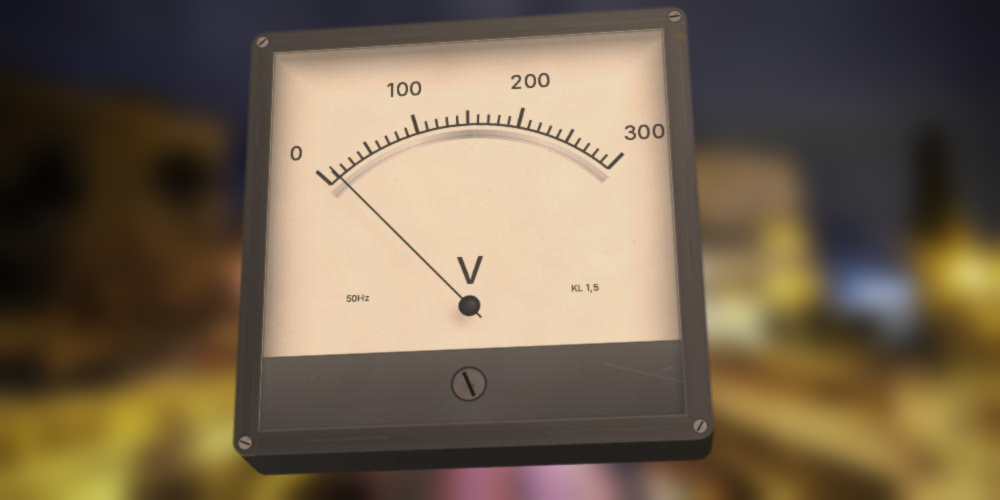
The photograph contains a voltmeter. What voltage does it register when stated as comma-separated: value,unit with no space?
10,V
